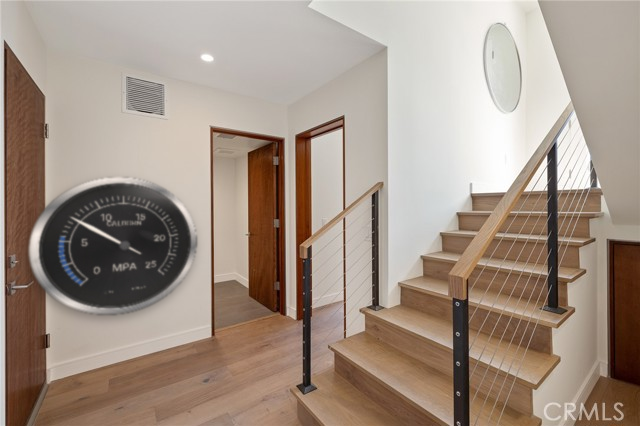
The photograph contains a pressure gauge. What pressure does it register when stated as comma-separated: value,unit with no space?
7.5,MPa
